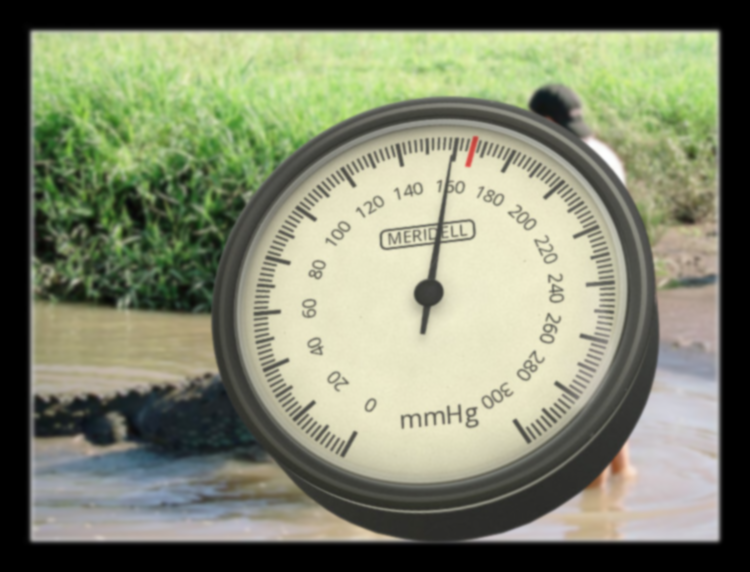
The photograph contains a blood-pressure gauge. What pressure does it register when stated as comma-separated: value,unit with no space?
160,mmHg
